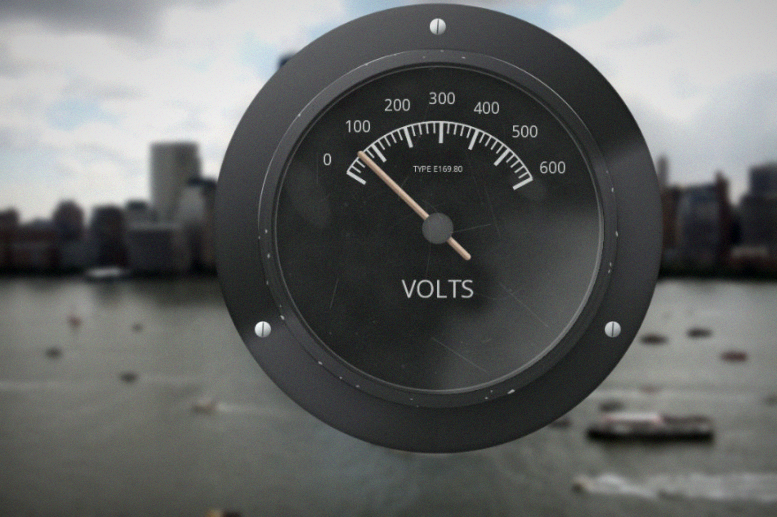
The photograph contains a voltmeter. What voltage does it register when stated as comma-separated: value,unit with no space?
60,V
